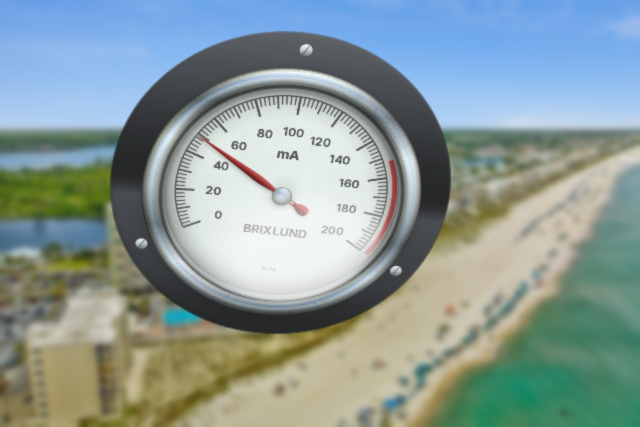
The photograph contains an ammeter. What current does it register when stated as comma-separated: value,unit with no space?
50,mA
